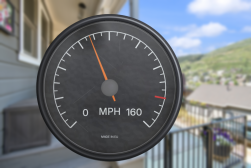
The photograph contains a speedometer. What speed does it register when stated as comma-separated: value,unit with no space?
67.5,mph
